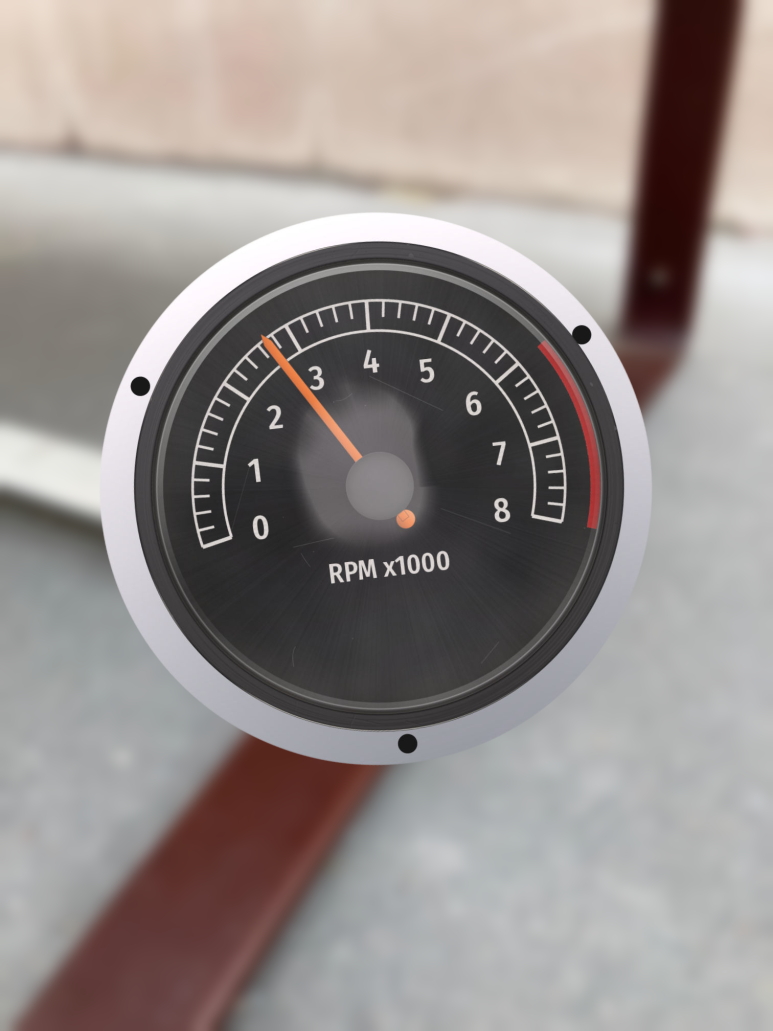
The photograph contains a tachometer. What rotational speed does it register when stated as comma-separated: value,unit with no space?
2700,rpm
